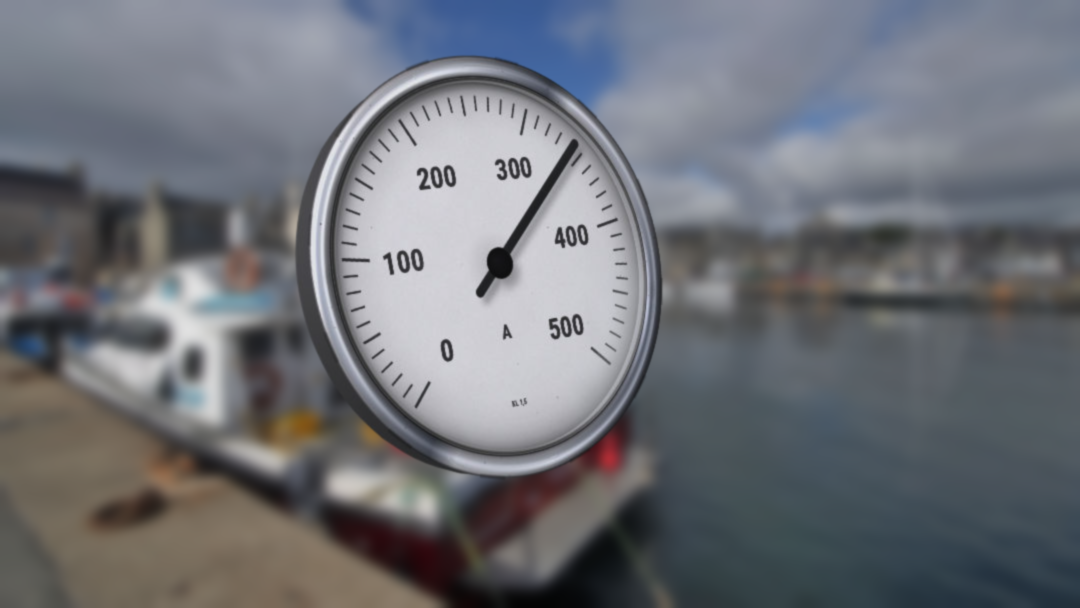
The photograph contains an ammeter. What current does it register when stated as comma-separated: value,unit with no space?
340,A
